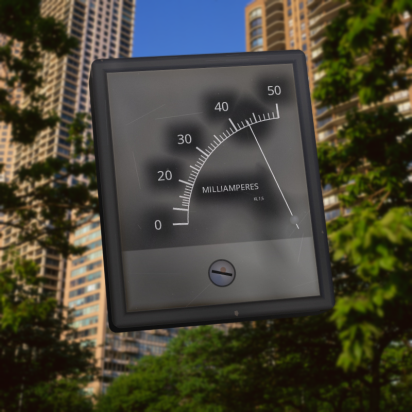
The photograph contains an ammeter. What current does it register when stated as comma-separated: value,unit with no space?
43,mA
